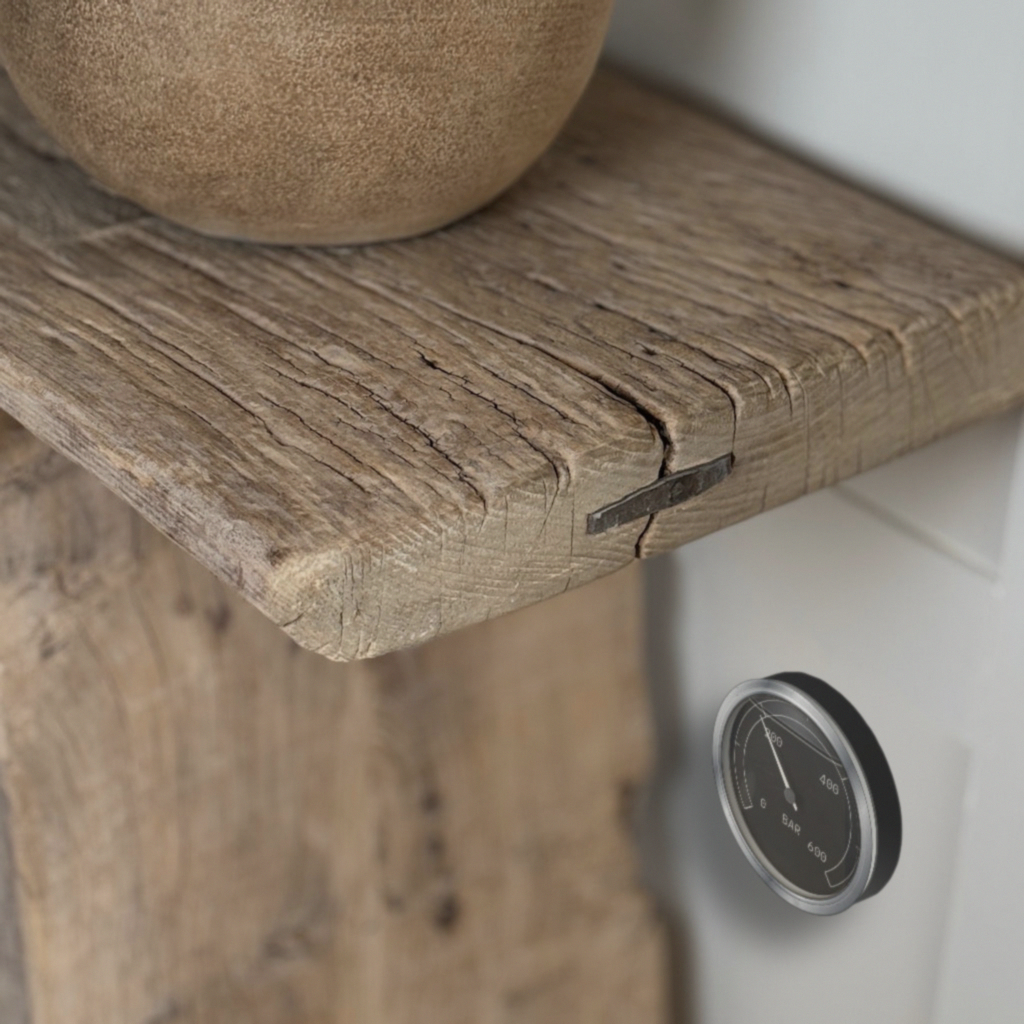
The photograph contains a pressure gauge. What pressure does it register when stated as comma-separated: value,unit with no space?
200,bar
